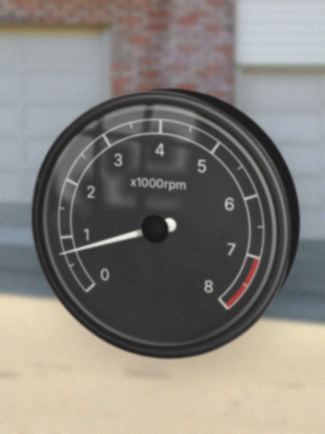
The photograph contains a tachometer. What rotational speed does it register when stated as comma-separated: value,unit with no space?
750,rpm
